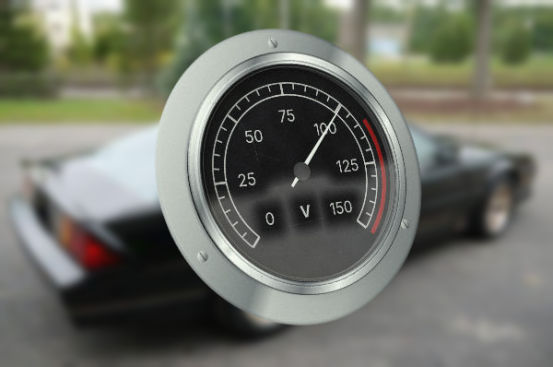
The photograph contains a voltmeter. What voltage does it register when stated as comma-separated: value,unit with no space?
100,V
